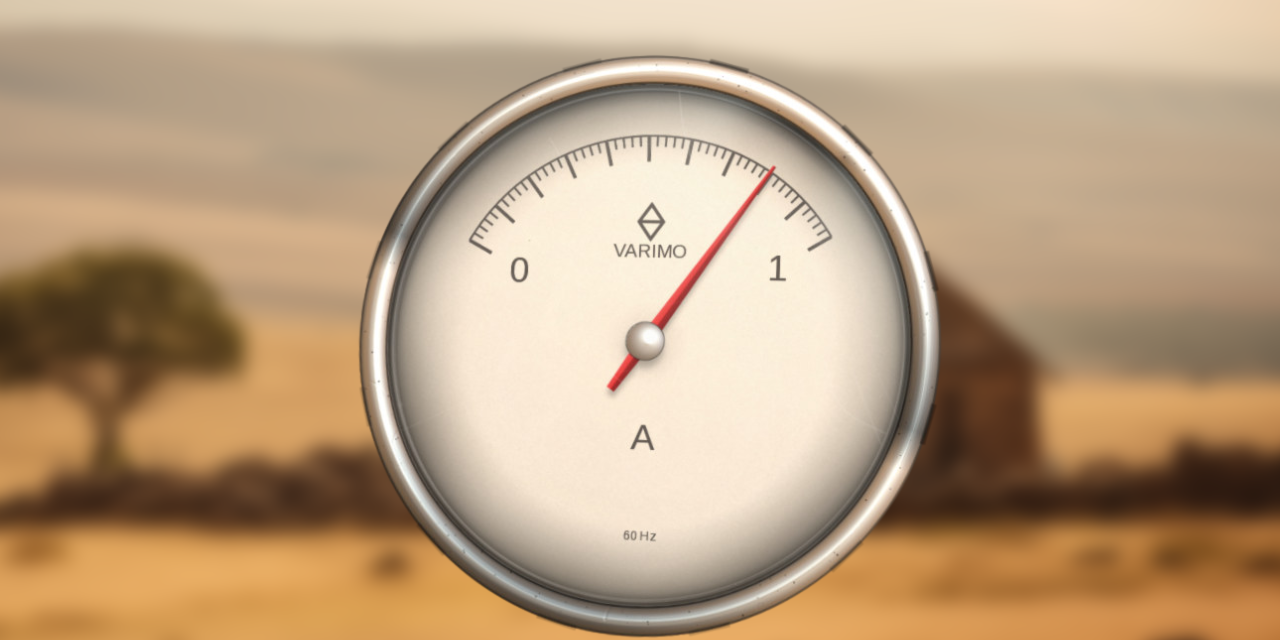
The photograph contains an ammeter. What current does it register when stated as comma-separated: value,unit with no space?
0.8,A
